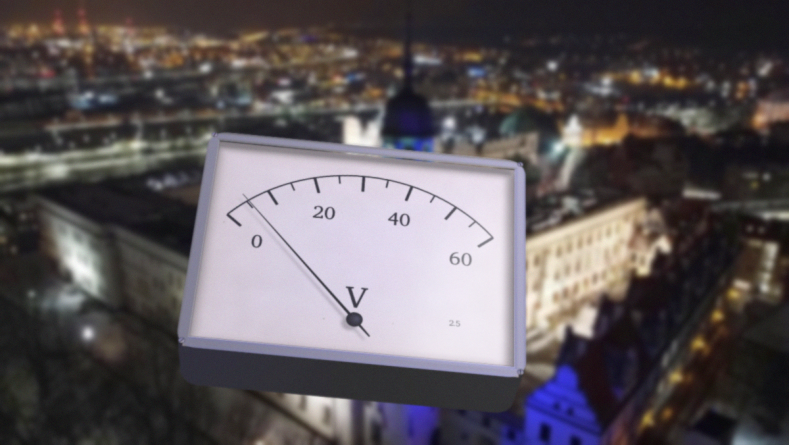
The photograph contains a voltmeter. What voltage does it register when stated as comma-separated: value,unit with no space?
5,V
